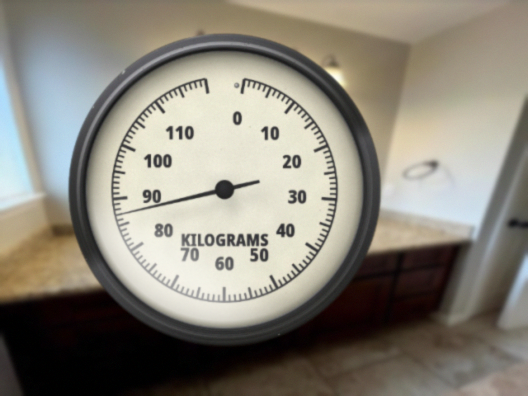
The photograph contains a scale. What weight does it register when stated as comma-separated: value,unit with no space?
87,kg
